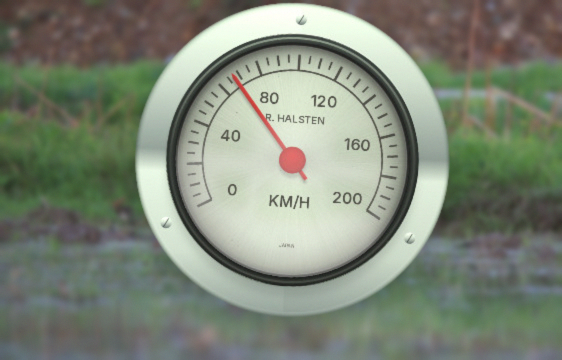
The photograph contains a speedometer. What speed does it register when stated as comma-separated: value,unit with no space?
67.5,km/h
